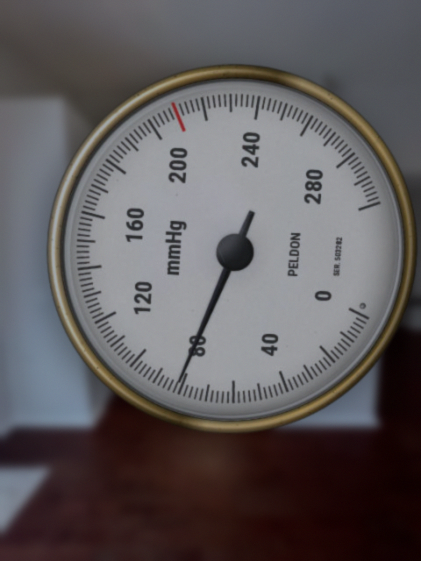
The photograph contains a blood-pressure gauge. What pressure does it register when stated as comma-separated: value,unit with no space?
82,mmHg
